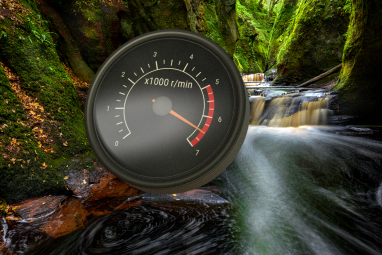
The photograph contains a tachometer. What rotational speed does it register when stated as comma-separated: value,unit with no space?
6500,rpm
